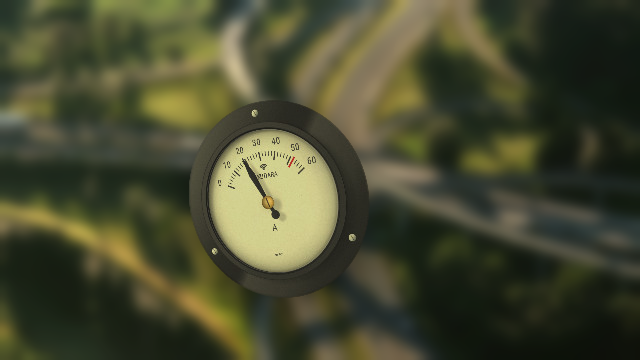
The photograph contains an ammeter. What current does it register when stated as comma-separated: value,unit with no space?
20,A
